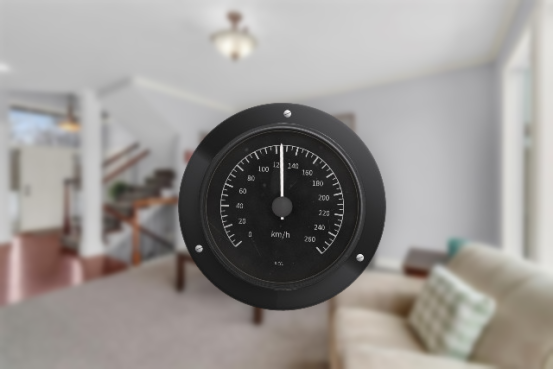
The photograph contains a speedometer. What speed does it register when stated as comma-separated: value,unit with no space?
125,km/h
